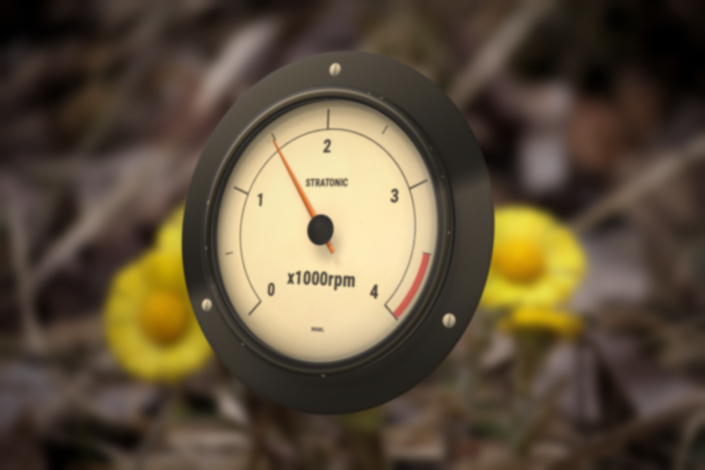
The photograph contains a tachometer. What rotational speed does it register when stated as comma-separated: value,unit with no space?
1500,rpm
